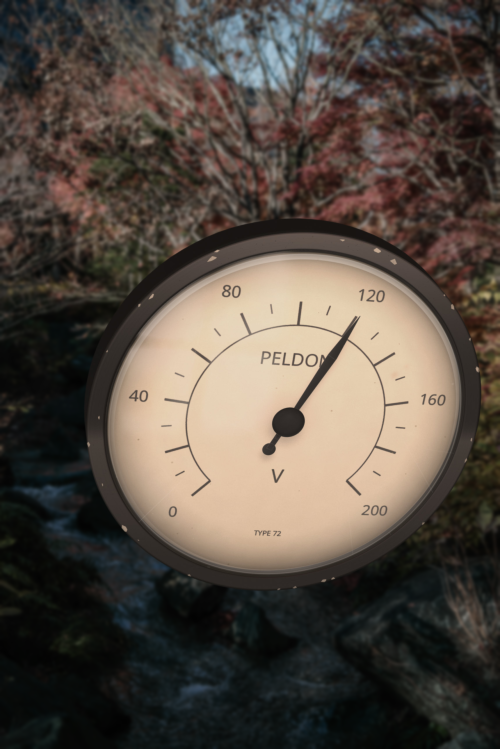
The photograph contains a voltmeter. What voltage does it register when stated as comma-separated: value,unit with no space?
120,V
